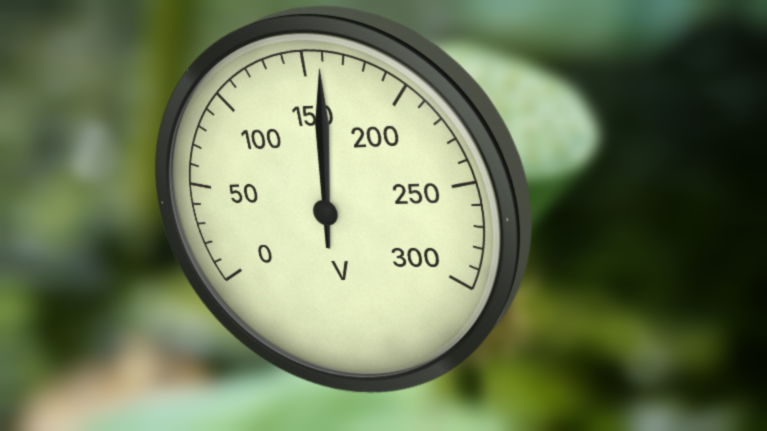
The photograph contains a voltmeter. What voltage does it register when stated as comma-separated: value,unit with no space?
160,V
